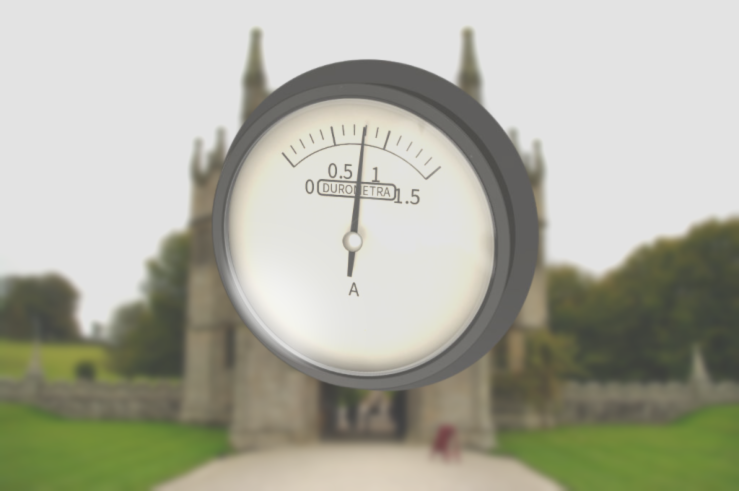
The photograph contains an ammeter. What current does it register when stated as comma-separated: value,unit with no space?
0.8,A
